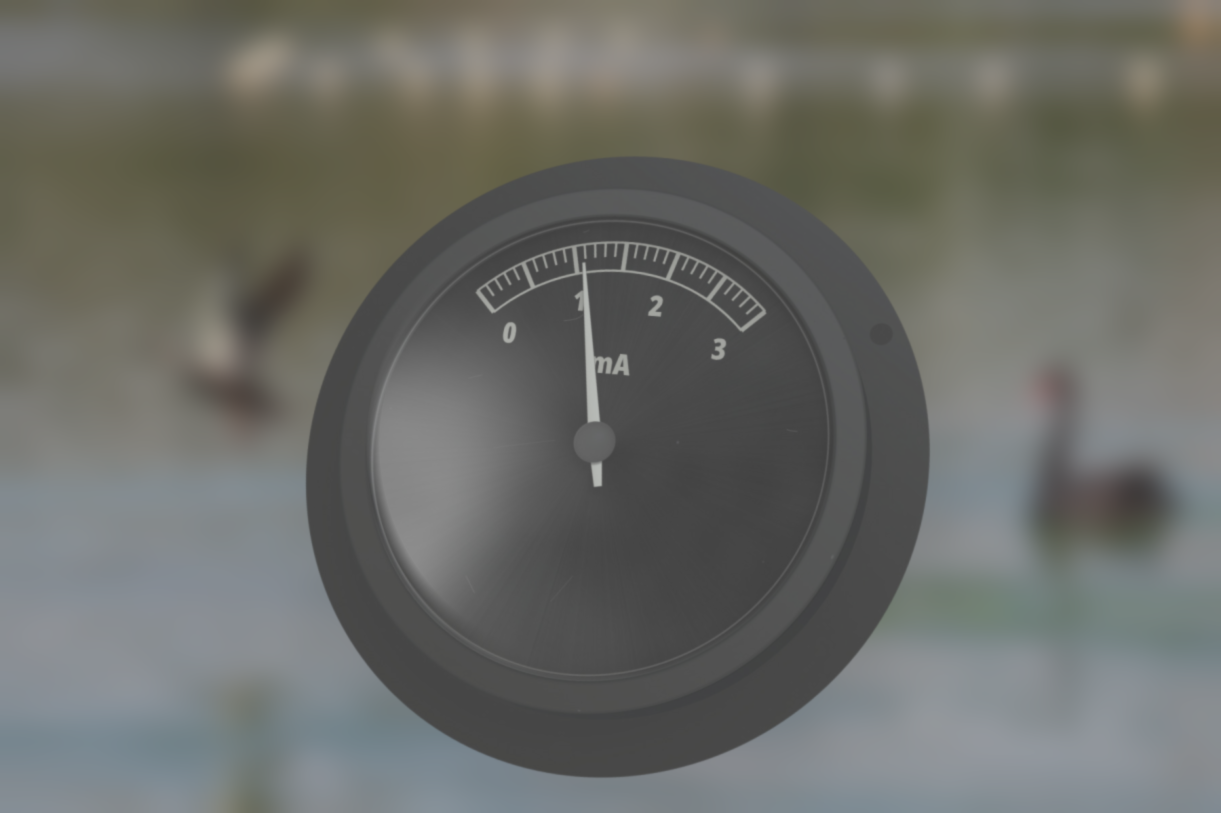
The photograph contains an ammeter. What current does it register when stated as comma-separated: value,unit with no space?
1.1,mA
